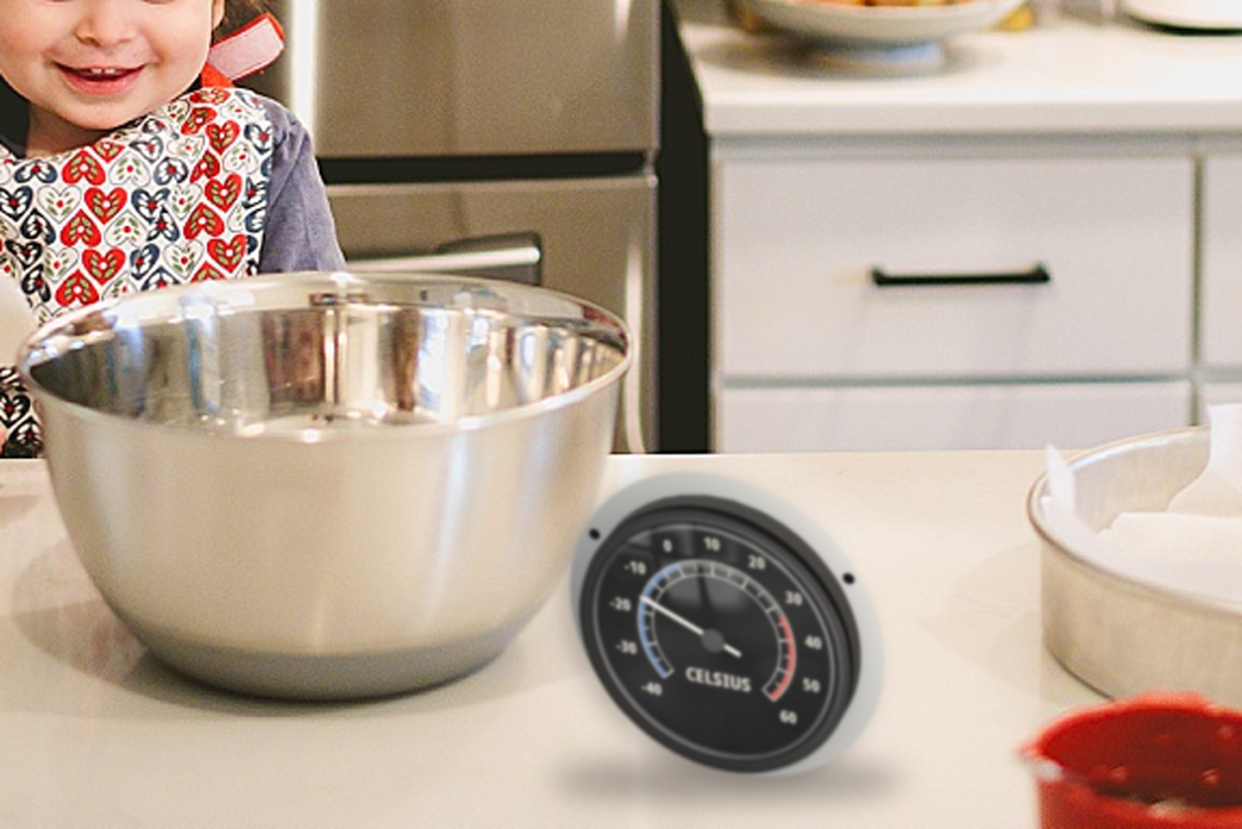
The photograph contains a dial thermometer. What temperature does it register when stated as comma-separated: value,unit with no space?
-15,°C
